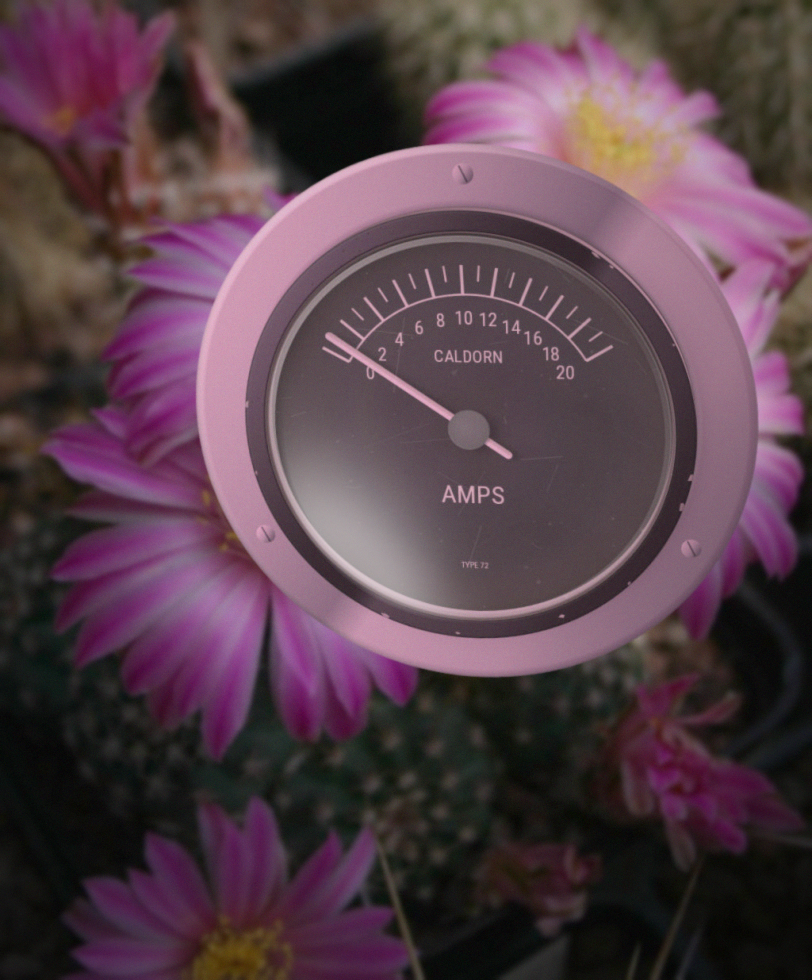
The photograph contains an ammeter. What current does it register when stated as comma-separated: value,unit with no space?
1,A
